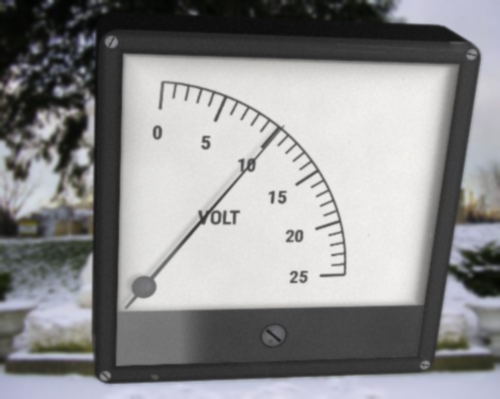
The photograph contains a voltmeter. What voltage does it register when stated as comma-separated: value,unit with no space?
10,V
